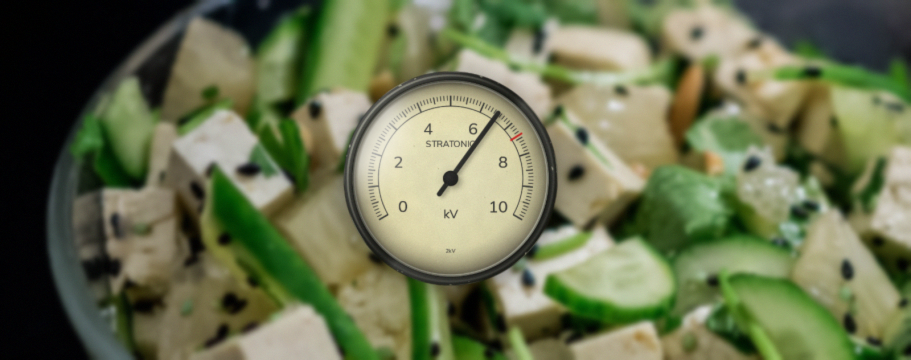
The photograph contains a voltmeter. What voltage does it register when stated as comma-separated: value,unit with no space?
6.5,kV
